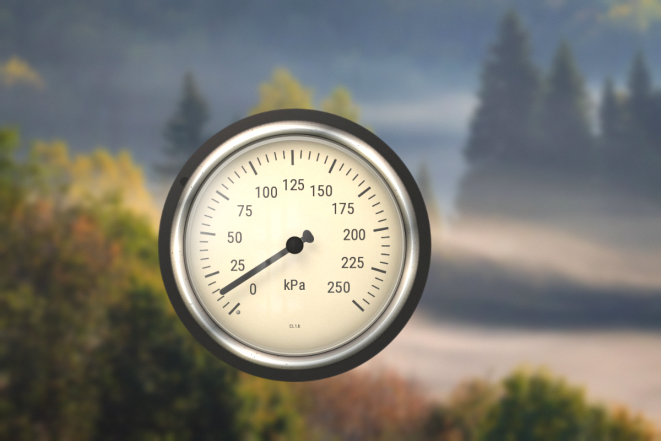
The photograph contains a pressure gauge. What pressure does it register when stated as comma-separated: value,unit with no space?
12.5,kPa
